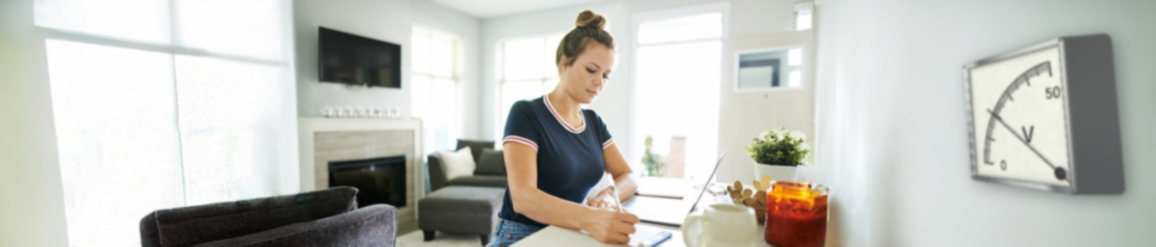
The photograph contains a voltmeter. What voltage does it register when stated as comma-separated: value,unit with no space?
20,V
